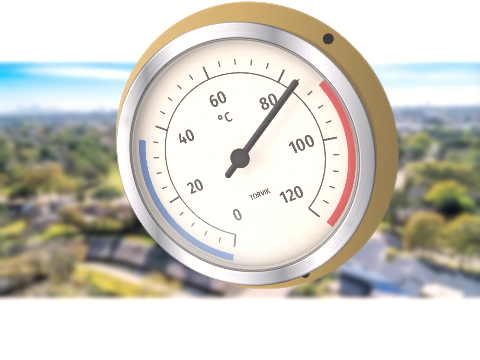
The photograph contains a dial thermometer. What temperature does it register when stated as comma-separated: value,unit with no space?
84,°C
